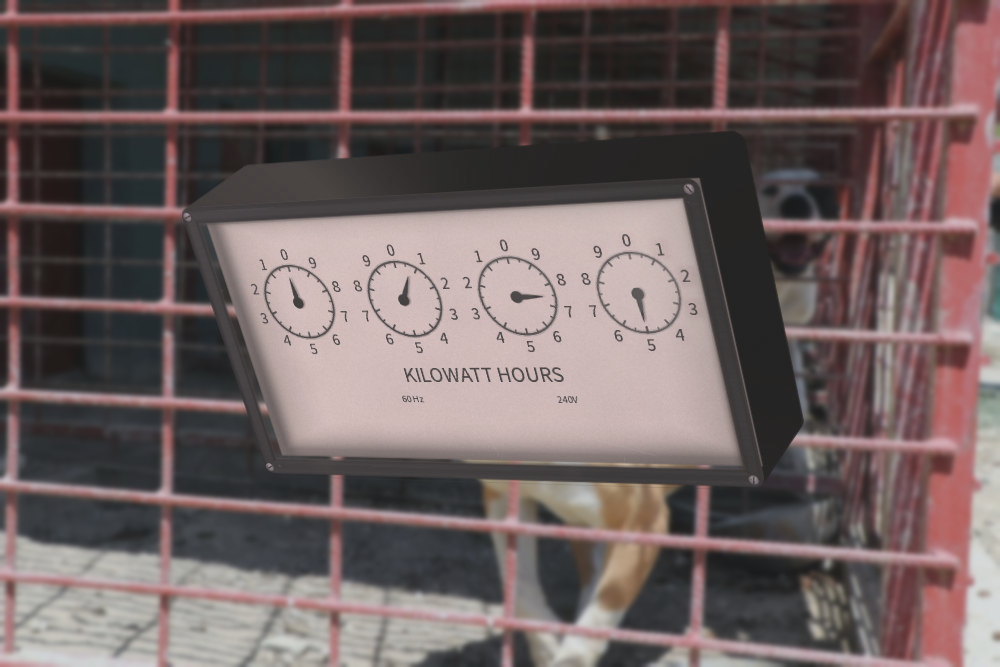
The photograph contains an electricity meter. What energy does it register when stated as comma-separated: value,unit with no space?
75,kWh
